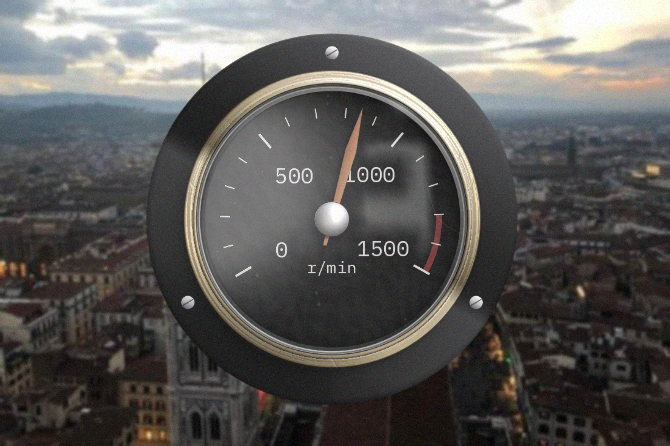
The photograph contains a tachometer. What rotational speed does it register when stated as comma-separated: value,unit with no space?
850,rpm
